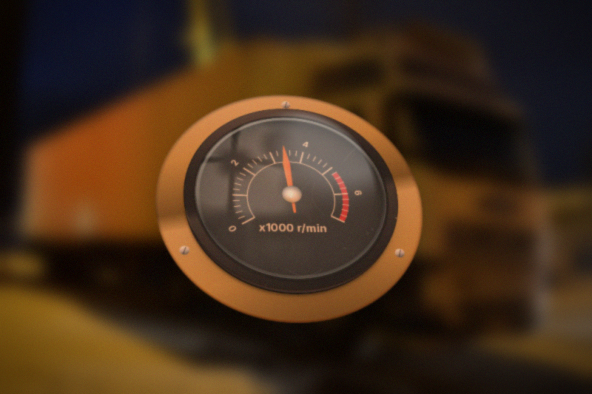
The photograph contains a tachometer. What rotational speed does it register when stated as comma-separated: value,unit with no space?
3400,rpm
